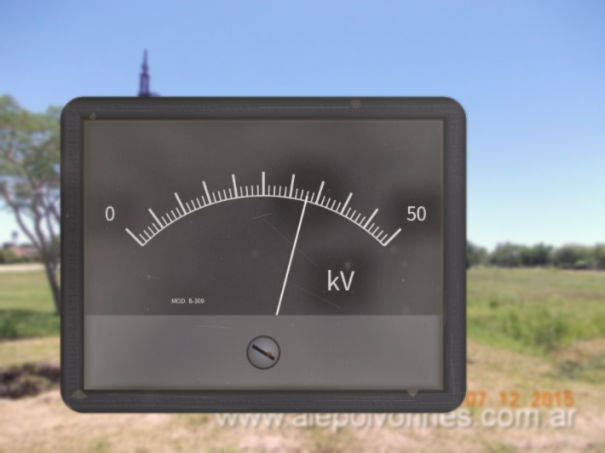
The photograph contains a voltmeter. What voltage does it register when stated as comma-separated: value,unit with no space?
33,kV
